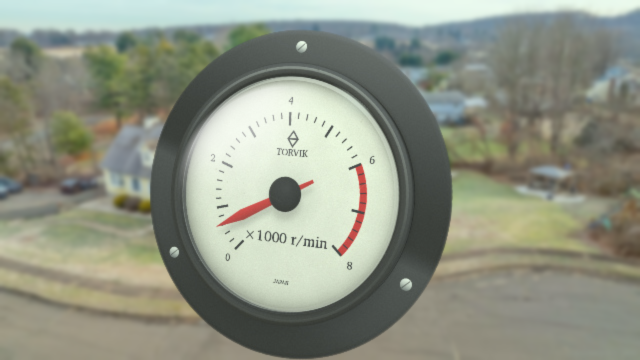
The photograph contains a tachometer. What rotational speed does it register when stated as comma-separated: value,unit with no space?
600,rpm
